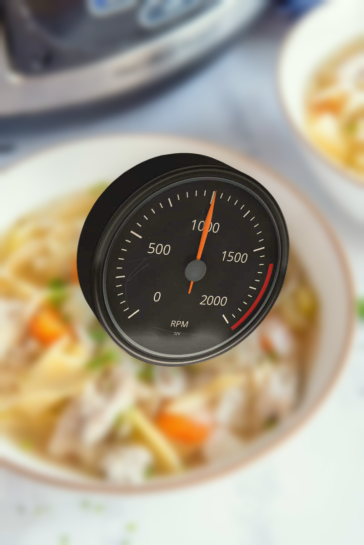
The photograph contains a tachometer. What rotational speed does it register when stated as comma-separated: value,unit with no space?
1000,rpm
